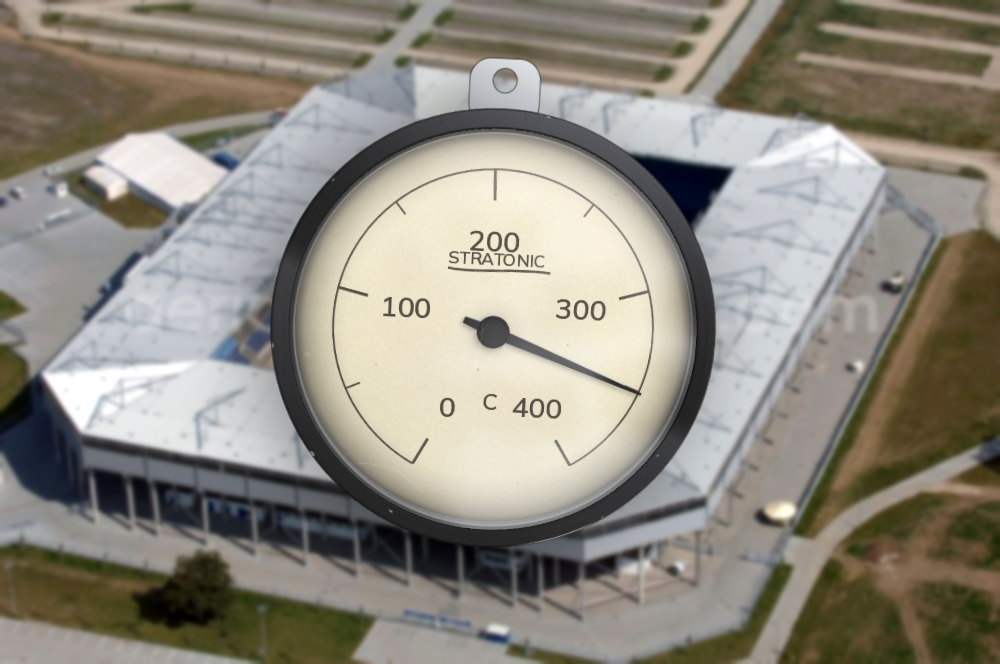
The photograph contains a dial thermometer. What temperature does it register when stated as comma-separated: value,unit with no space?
350,°C
